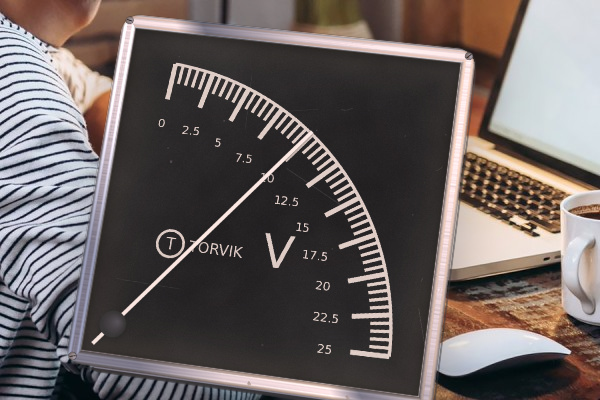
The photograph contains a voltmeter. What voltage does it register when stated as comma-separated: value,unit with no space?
10,V
